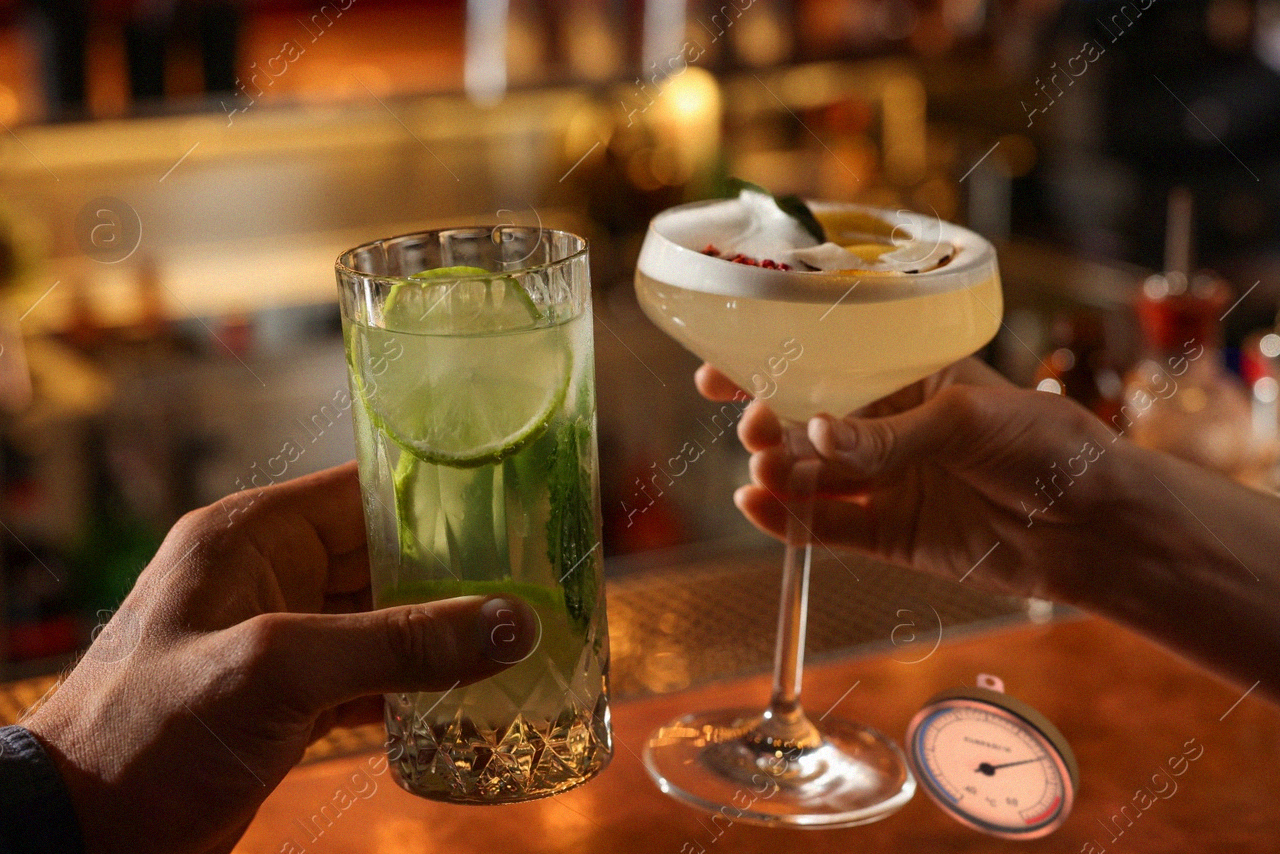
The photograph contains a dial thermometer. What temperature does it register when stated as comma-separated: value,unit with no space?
30,°C
